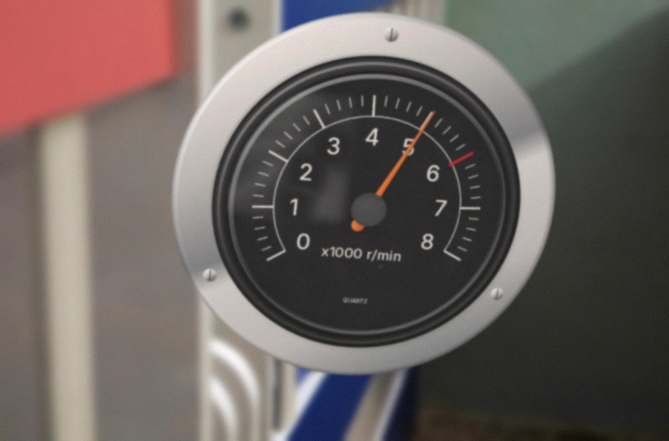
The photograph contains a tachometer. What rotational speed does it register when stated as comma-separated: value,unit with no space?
5000,rpm
